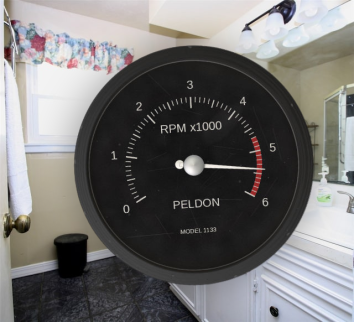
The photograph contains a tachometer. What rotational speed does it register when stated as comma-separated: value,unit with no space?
5400,rpm
